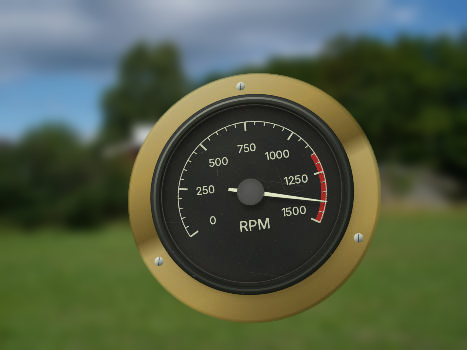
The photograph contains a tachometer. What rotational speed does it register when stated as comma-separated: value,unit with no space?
1400,rpm
